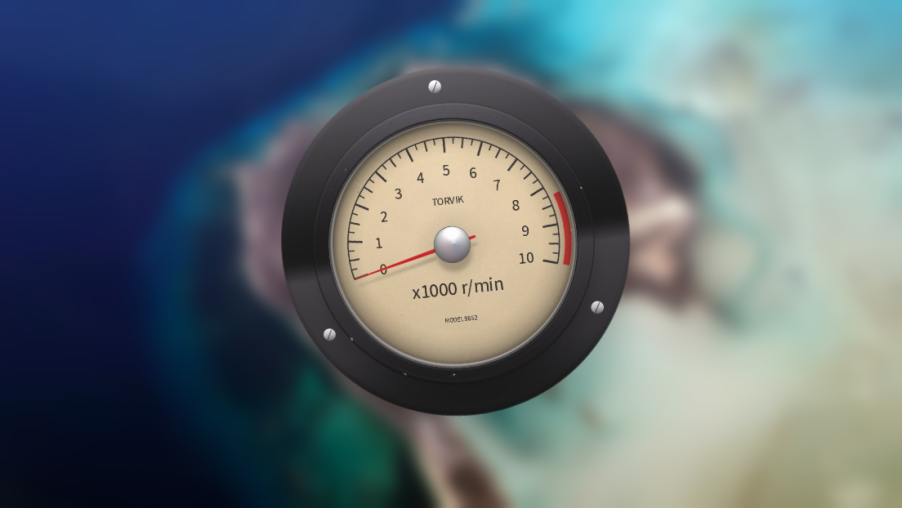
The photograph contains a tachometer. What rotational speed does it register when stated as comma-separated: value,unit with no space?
0,rpm
